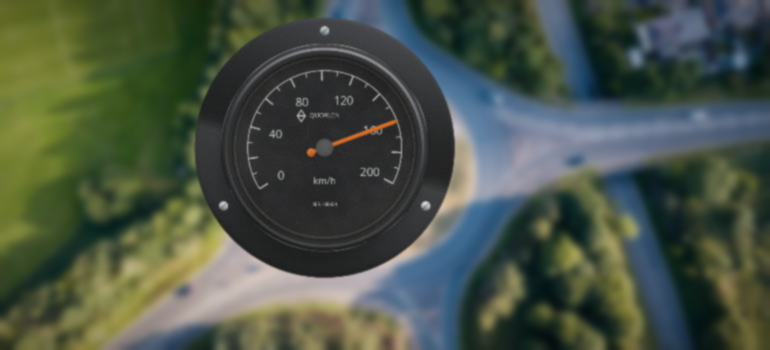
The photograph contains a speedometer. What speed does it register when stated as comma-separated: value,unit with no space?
160,km/h
